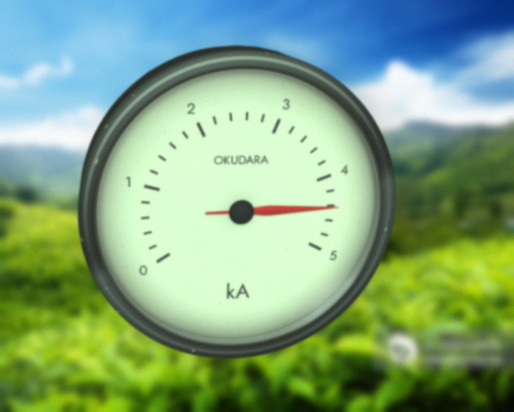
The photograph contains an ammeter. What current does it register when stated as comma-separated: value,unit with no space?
4.4,kA
